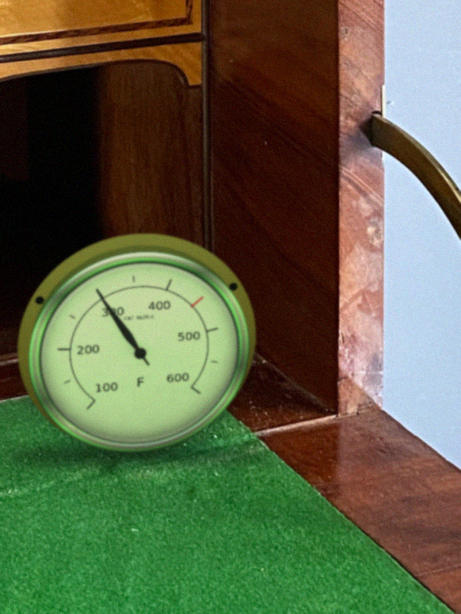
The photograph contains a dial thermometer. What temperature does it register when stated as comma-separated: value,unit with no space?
300,°F
